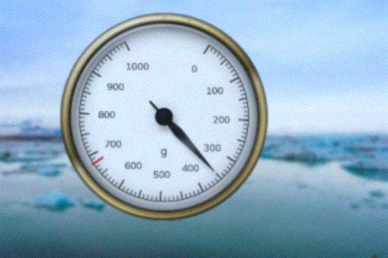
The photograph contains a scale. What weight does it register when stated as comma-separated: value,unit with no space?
350,g
